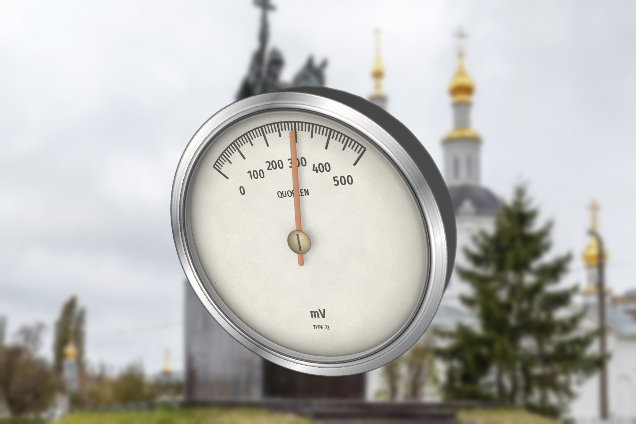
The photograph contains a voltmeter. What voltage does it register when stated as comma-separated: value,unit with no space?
300,mV
